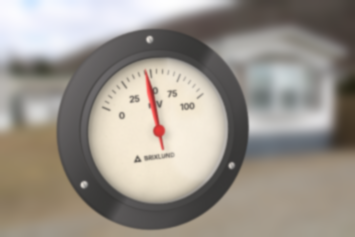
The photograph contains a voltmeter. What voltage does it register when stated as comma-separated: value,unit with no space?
45,mV
